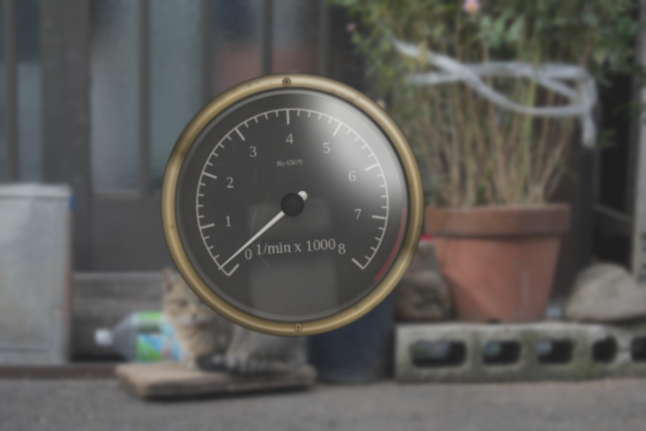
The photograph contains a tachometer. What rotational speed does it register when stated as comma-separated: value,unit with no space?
200,rpm
